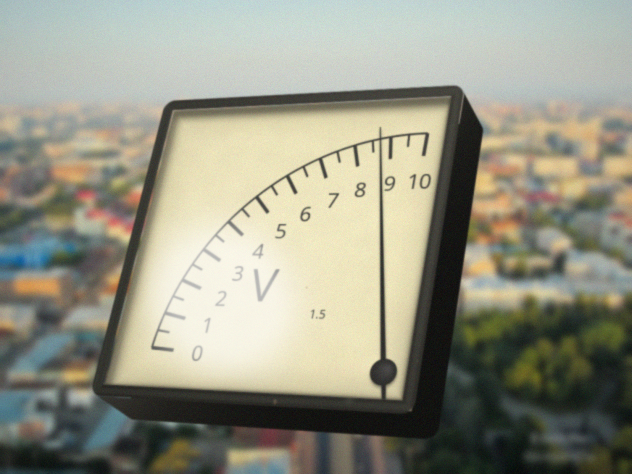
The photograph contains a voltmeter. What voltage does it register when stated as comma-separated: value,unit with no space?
8.75,V
